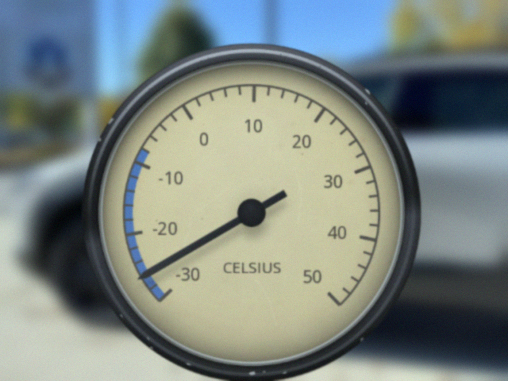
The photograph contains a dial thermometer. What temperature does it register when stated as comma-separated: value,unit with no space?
-26,°C
